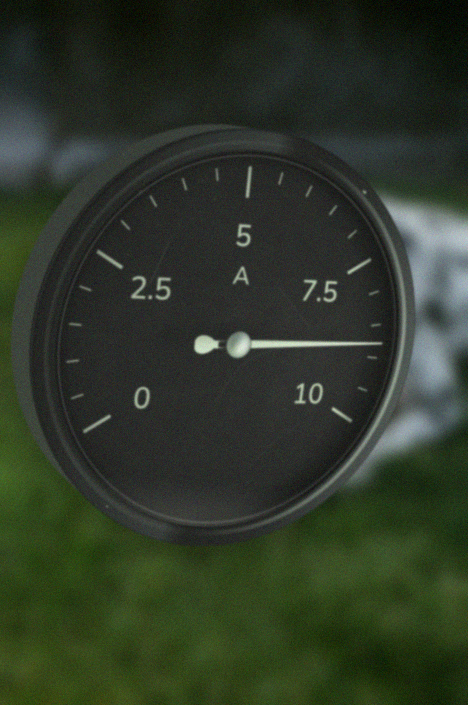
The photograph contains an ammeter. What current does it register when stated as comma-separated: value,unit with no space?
8.75,A
